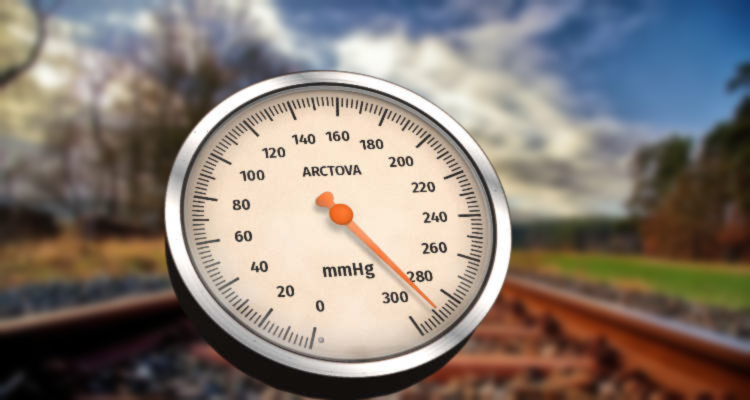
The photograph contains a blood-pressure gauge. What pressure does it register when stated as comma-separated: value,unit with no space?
290,mmHg
